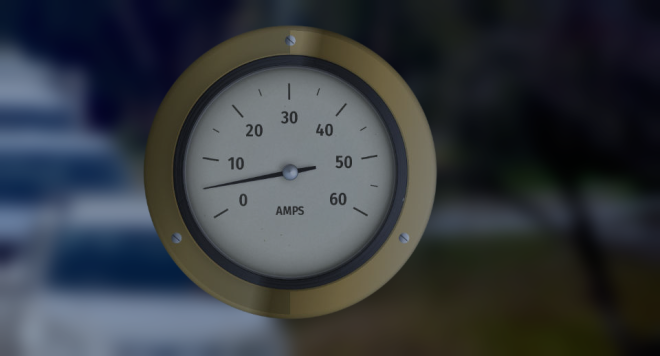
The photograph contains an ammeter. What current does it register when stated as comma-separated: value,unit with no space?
5,A
